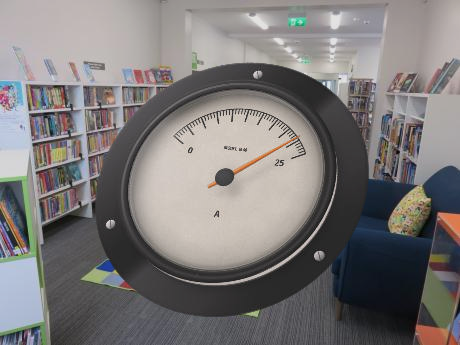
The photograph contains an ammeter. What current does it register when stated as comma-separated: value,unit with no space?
22.5,A
